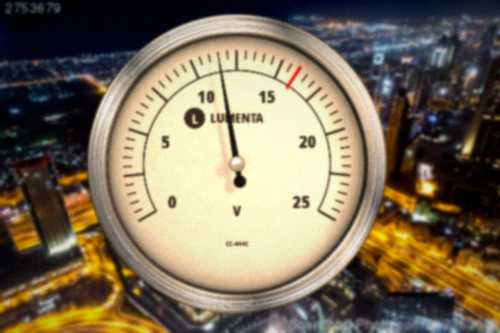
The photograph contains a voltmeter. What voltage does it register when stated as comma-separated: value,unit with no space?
11.5,V
